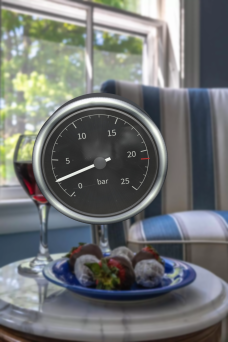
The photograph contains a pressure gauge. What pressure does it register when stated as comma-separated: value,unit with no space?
2.5,bar
